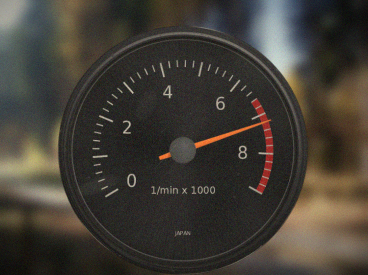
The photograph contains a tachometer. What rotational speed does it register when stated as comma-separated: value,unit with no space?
7200,rpm
